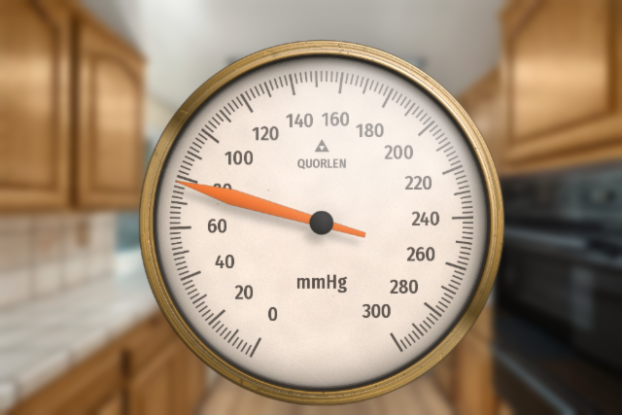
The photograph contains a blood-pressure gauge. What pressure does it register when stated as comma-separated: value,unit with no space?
78,mmHg
